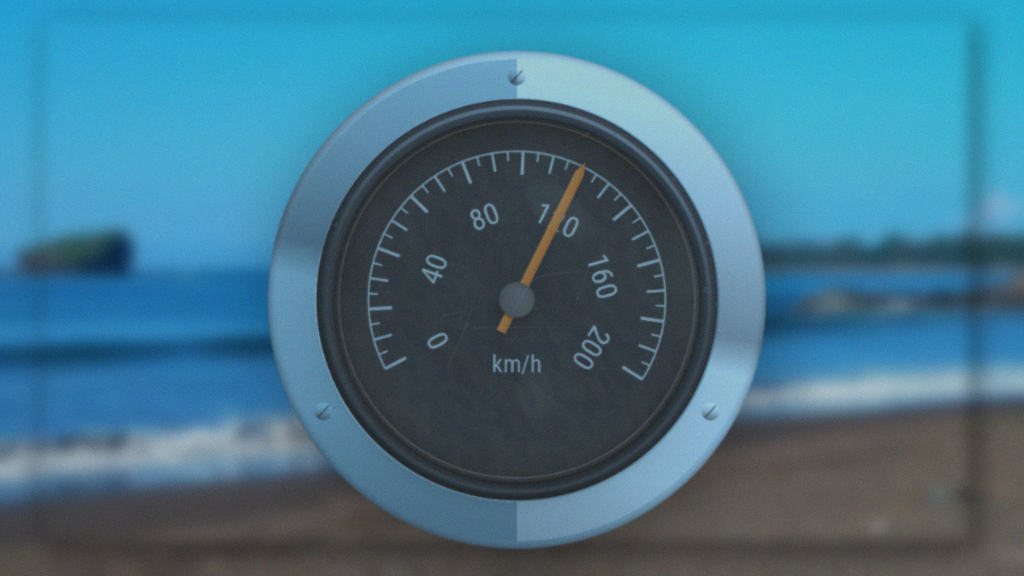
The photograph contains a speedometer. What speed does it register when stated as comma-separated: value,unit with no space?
120,km/h
